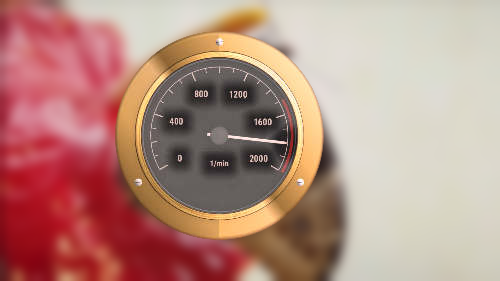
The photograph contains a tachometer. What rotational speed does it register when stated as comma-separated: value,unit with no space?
1800,rpm
